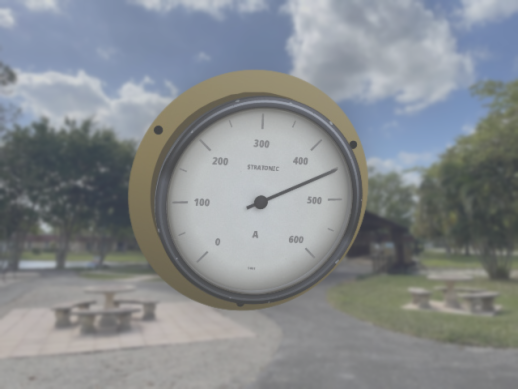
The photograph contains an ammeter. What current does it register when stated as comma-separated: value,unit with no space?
450,A
